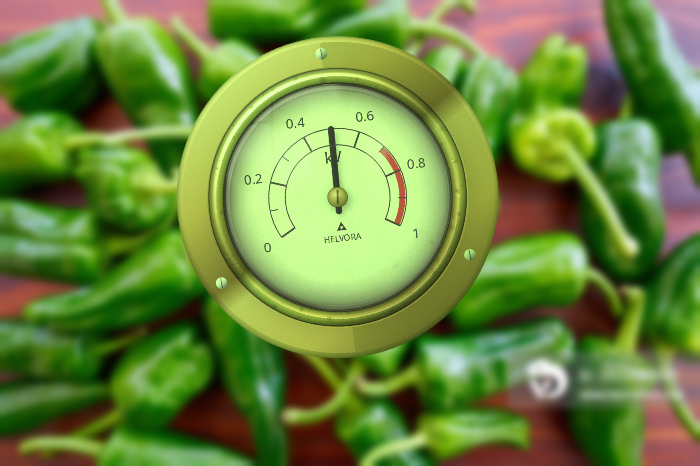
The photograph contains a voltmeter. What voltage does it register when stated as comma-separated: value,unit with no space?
0.5,kV
